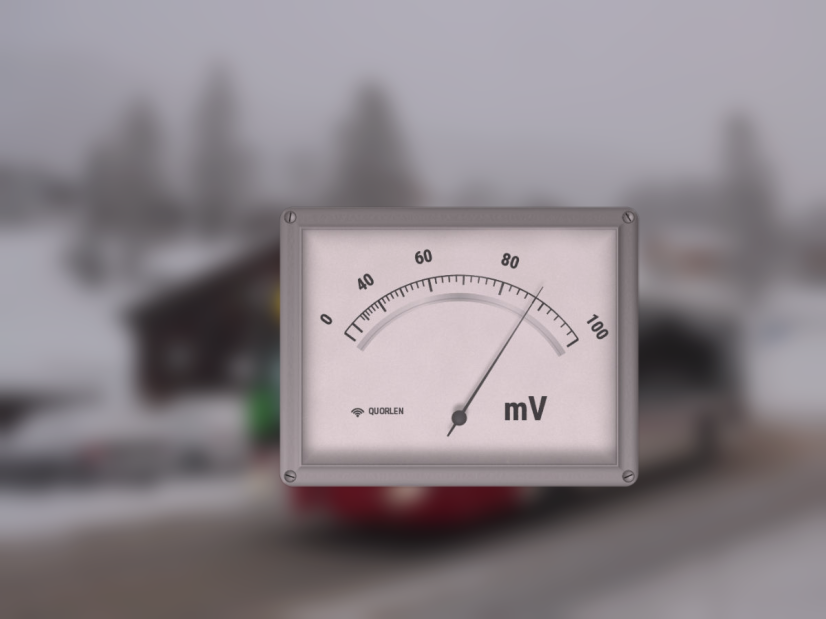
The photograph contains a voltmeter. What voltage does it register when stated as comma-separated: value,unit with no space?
88,mV
